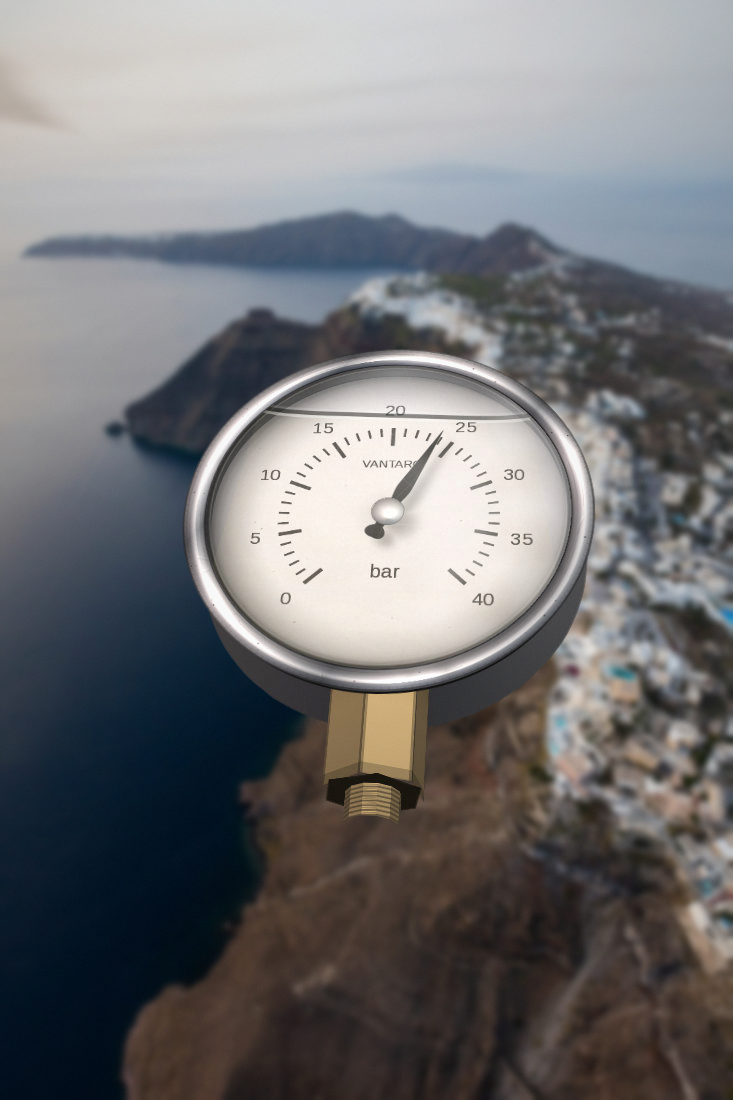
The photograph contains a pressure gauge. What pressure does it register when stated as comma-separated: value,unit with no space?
24,bar
